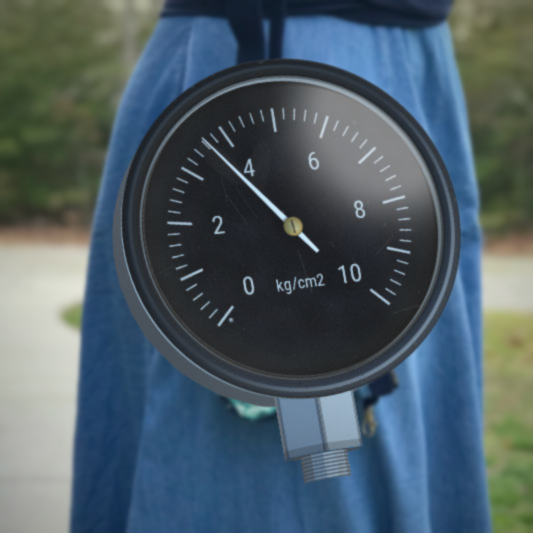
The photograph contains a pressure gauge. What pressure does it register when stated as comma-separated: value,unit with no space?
3.6,kg/cm²
